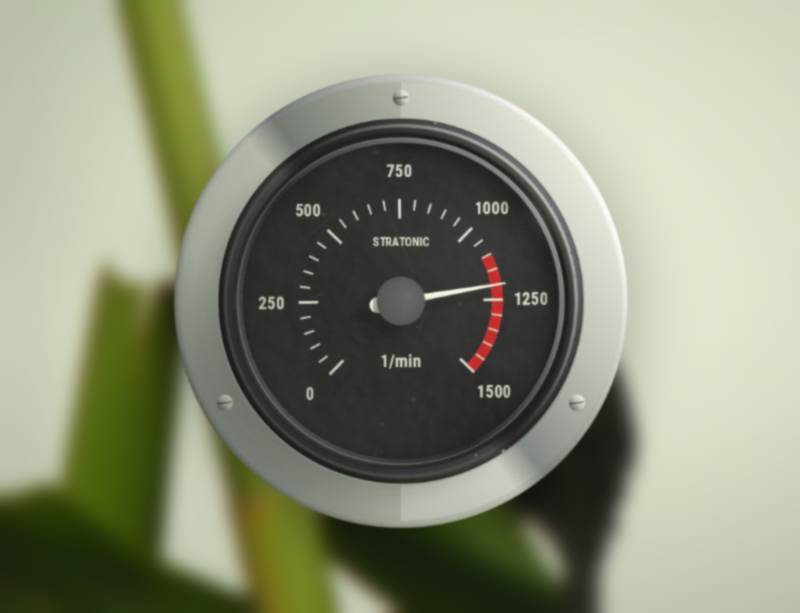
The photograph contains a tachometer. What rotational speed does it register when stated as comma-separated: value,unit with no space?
1200,rpm
